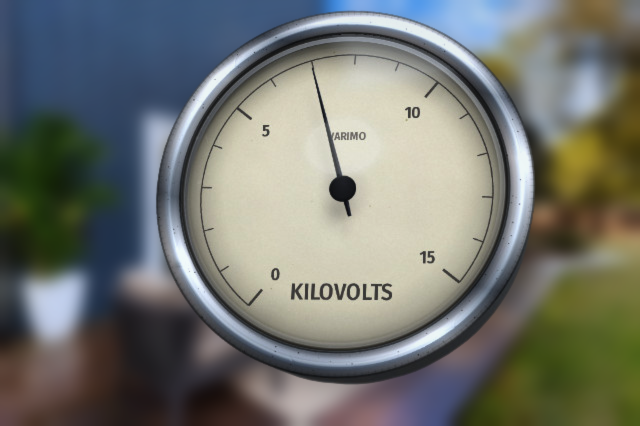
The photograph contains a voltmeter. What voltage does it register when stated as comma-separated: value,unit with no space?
7,kV
